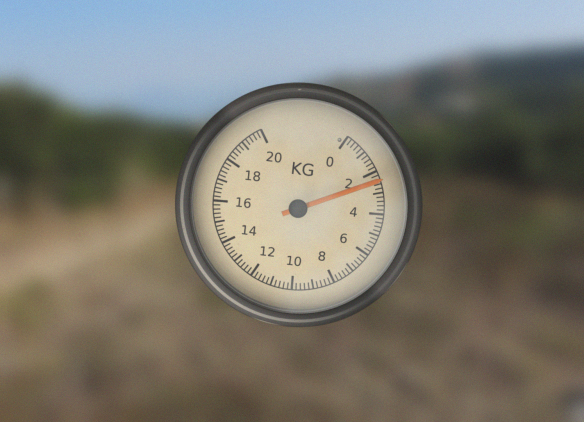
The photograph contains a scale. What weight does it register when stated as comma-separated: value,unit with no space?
2.4,kg
